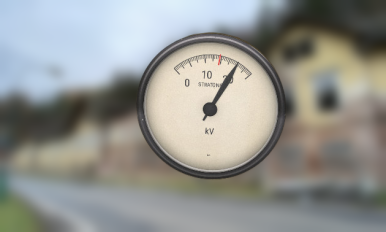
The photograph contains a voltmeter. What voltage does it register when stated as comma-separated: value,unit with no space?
20,kV
